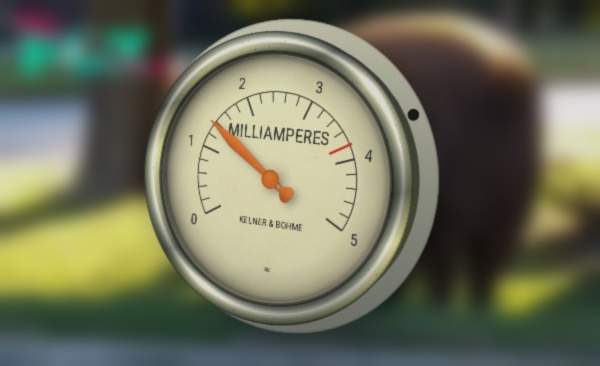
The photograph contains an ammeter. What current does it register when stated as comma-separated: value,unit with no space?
1.4,mA
